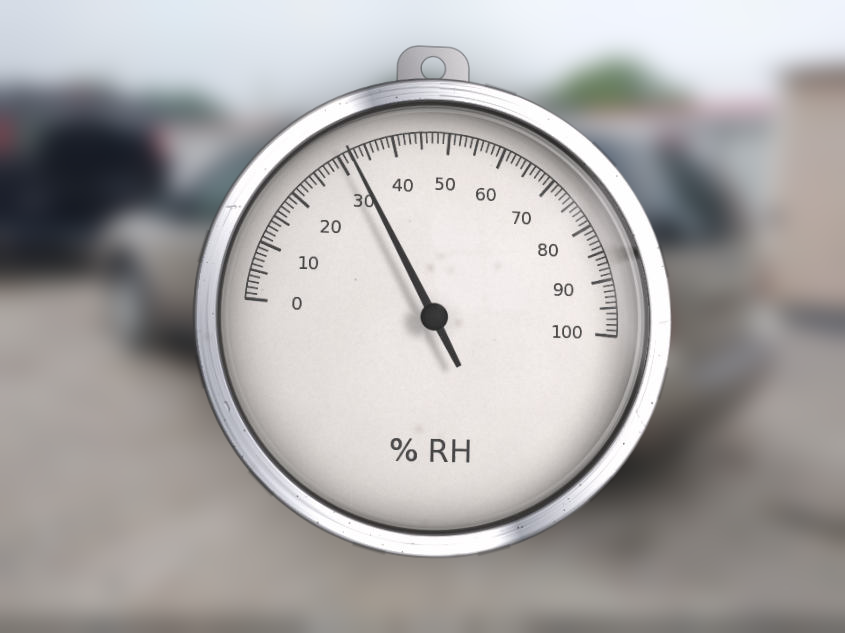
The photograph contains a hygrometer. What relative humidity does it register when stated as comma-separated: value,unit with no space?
32,%
